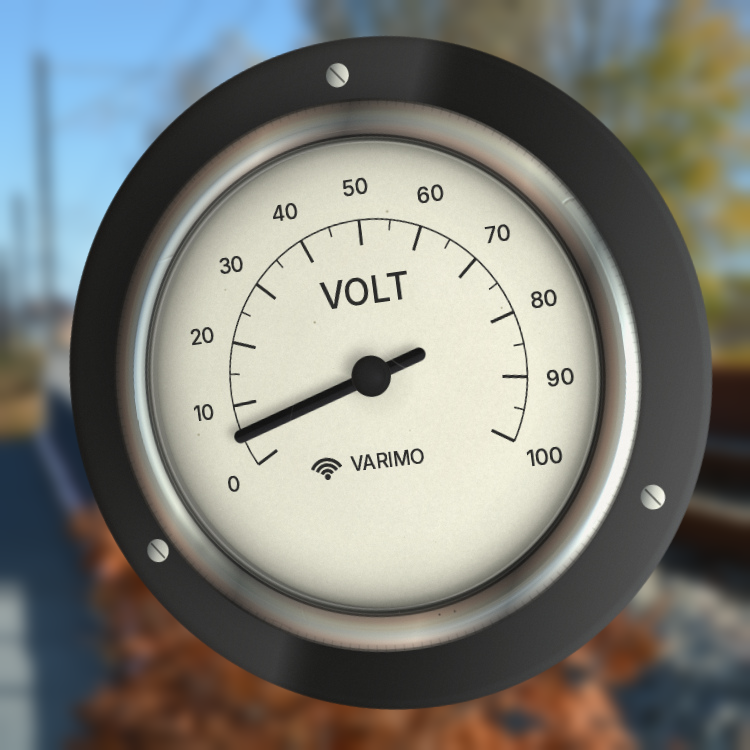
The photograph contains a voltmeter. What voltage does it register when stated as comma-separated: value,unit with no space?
5,V
